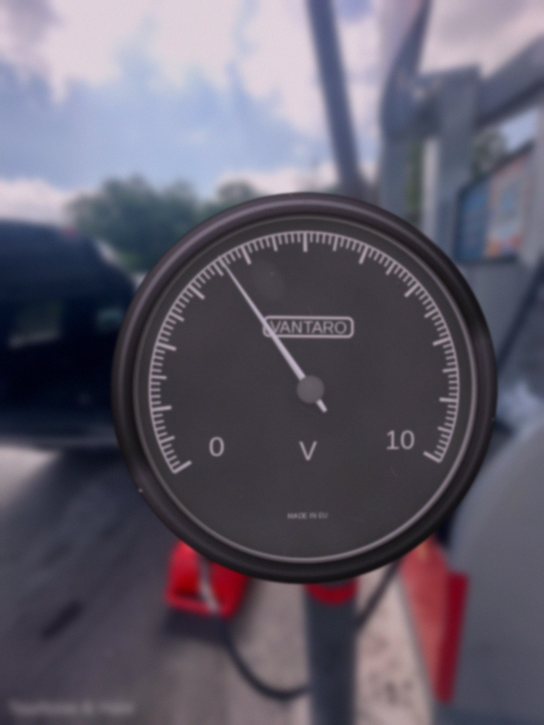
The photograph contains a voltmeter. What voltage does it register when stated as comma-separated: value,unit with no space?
3.6,V
